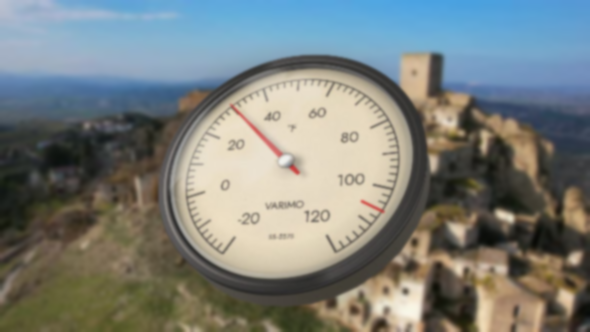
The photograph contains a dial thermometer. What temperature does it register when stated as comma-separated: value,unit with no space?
30,°F
